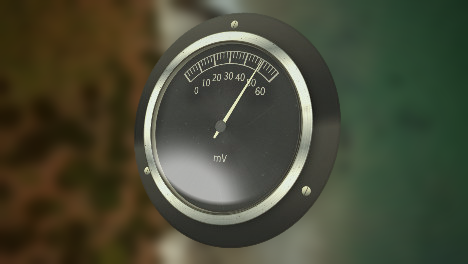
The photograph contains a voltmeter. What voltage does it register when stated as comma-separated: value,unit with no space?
50,mV
